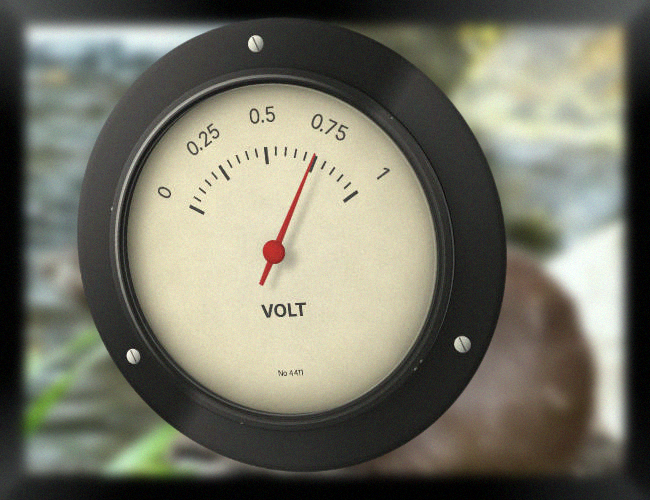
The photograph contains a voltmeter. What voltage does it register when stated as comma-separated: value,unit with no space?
0.75,V
